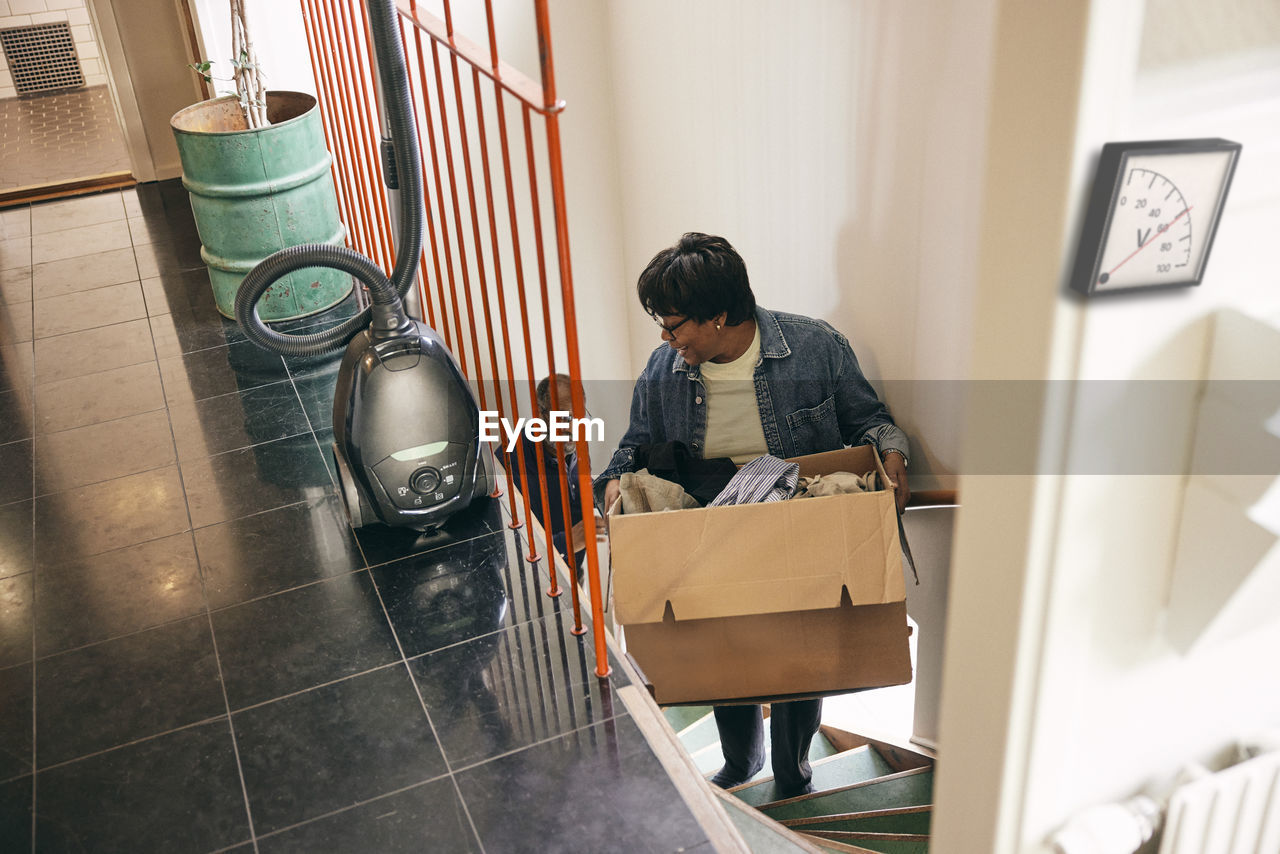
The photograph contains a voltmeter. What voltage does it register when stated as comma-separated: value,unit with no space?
60,V
